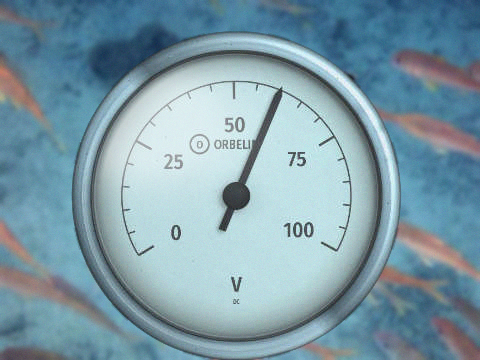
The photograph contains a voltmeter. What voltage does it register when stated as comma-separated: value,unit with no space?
60,V
